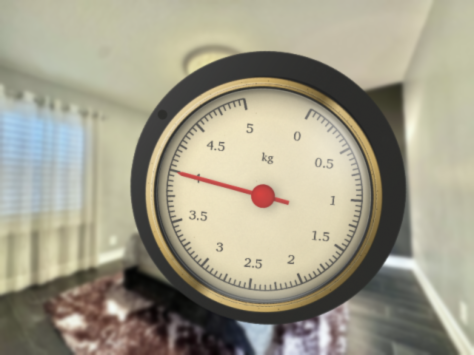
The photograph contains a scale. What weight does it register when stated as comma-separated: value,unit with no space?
4,kg
